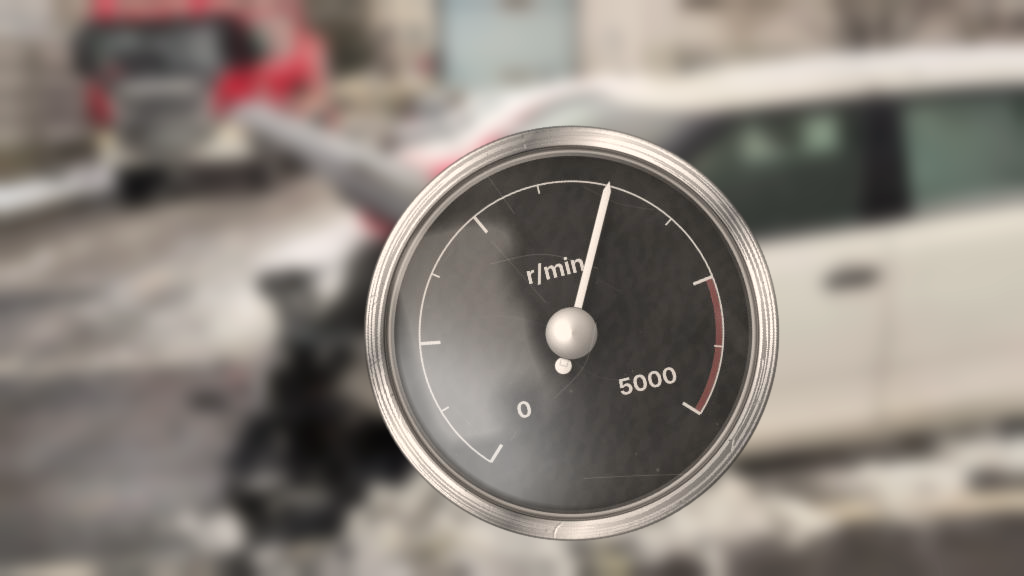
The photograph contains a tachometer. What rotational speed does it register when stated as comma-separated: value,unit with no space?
3000,rpm
